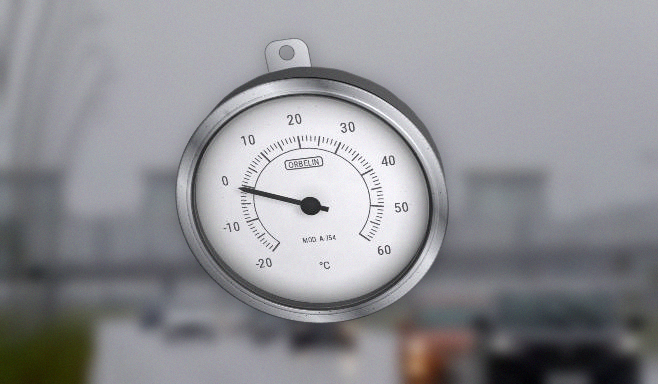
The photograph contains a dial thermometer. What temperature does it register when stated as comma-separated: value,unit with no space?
0,°C
